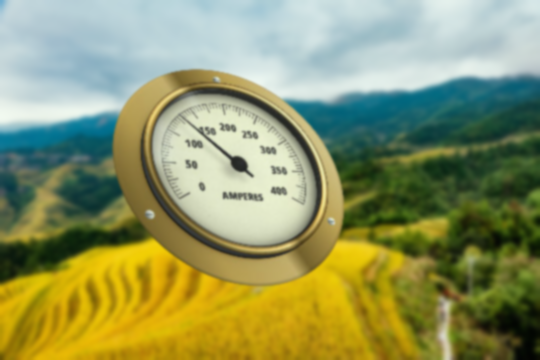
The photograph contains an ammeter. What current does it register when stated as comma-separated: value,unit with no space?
125,A
